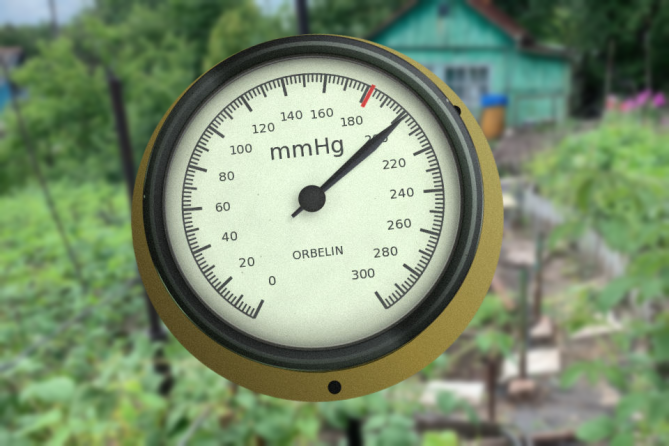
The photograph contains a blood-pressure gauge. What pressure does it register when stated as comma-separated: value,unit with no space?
202,mmHg
